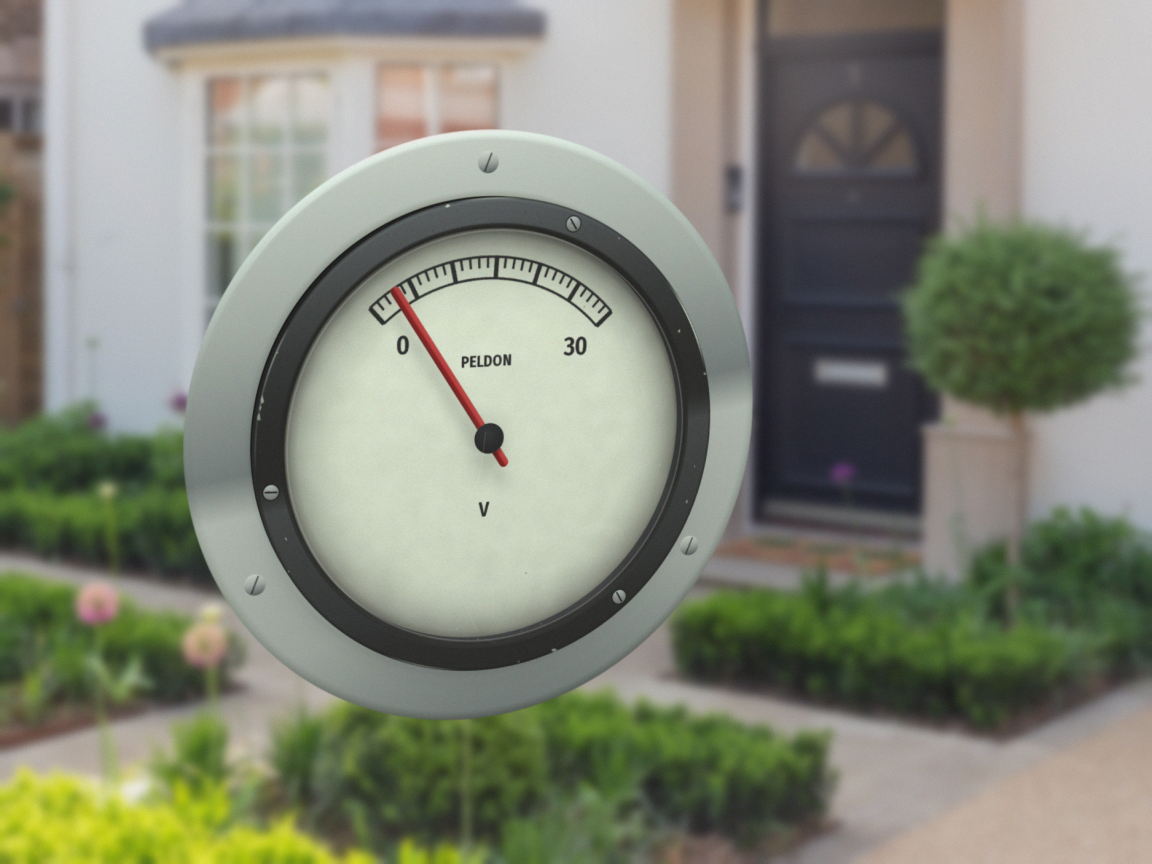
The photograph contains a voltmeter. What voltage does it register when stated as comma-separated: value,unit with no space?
3,V
